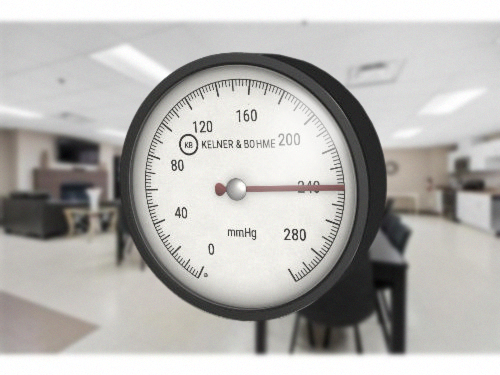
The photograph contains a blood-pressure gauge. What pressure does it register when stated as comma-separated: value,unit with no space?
240,mmHg
